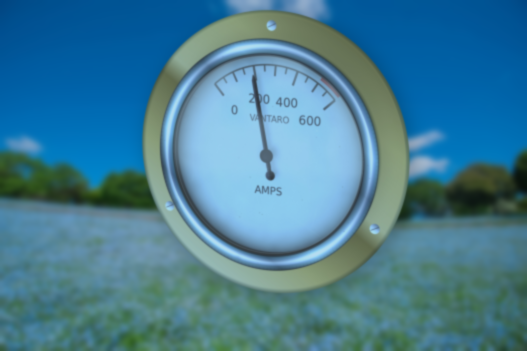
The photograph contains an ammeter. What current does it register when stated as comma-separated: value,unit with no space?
200,A
